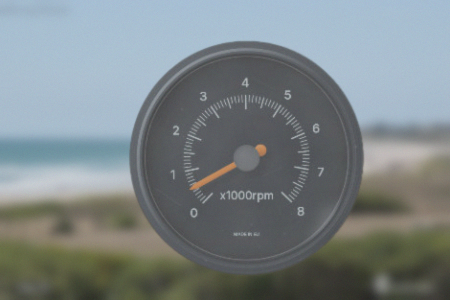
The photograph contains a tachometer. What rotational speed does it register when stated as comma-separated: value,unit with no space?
500,rpm
